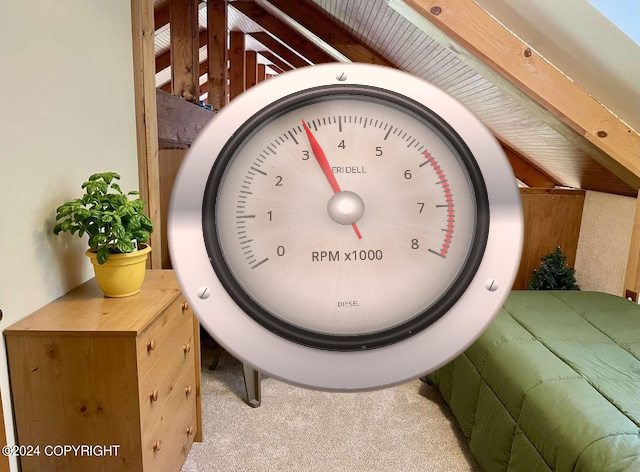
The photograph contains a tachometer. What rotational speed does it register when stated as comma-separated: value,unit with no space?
3300,rpm
